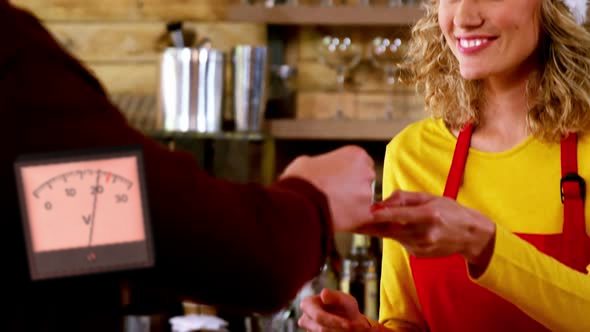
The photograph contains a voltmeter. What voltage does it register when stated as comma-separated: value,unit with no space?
20,V
